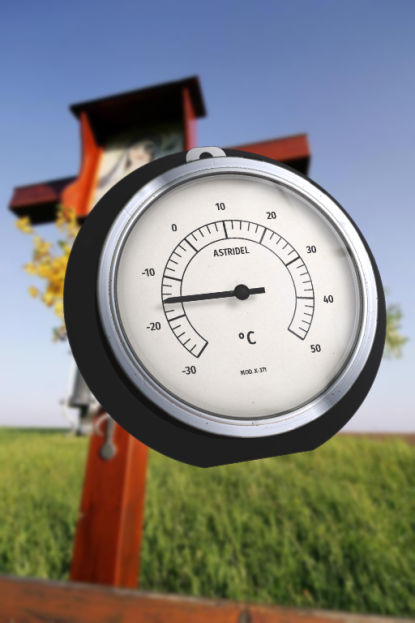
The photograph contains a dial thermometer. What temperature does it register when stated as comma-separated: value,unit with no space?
-16,°C
